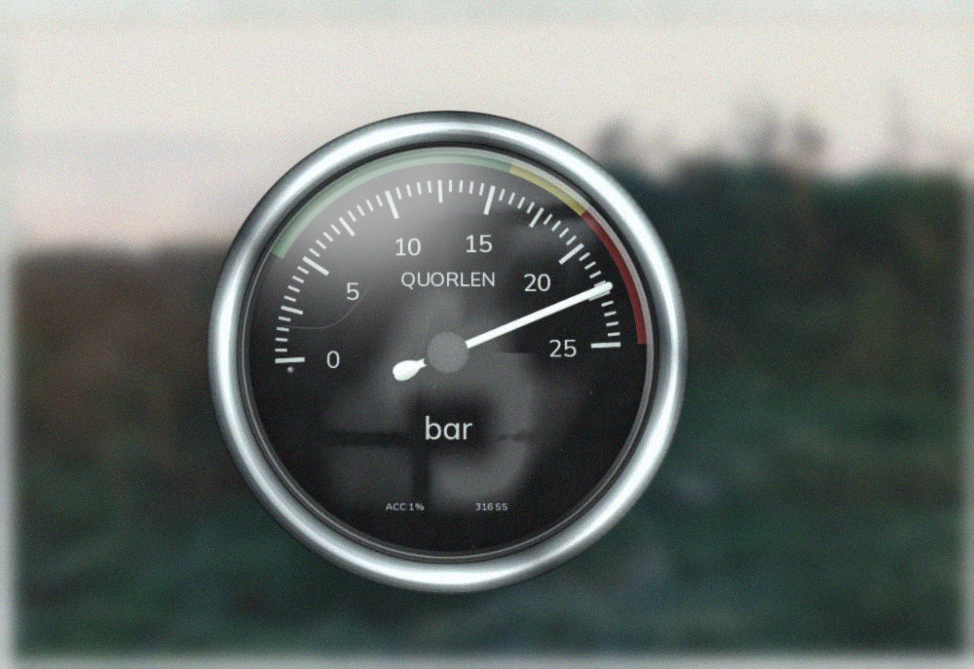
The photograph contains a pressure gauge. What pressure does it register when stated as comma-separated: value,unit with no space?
22.25,bar
